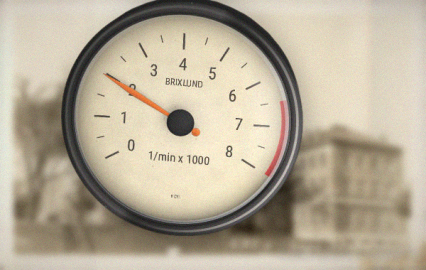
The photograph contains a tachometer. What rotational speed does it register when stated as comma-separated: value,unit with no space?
2000,rpm
